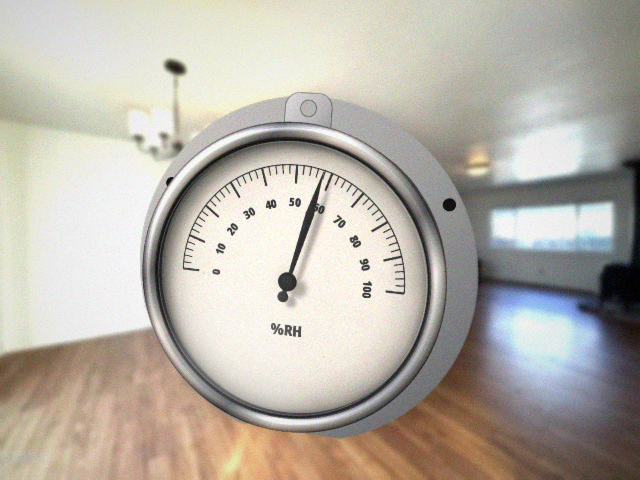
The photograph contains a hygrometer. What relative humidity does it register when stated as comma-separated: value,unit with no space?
58,%
